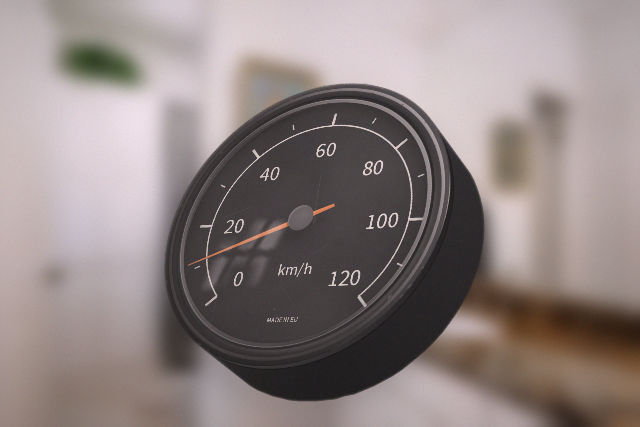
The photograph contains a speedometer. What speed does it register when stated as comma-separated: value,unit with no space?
10,km/h
